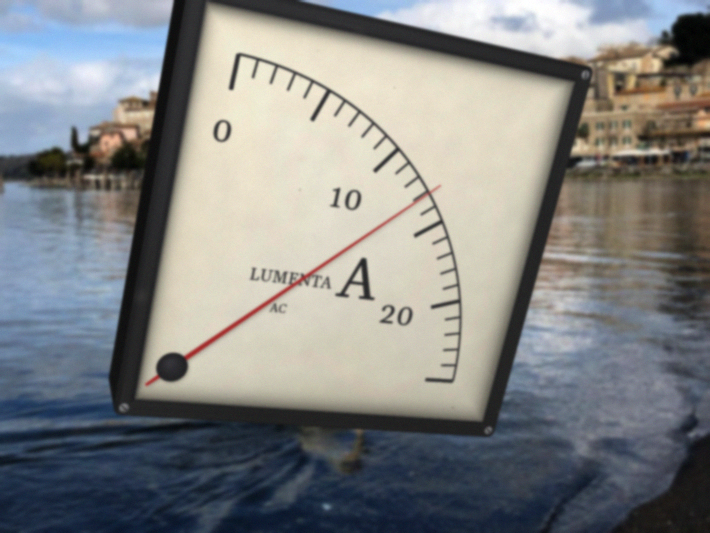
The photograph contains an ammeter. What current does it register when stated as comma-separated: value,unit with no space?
13,A
